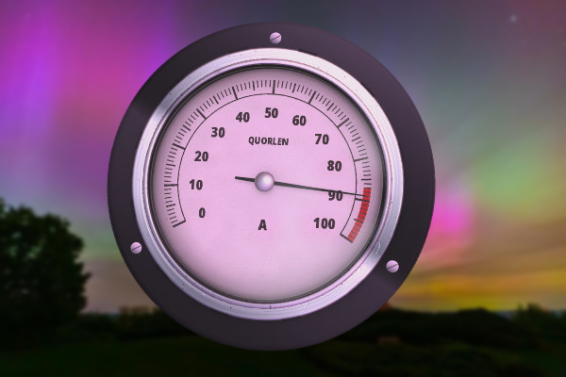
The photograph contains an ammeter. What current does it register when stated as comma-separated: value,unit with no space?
89,A
